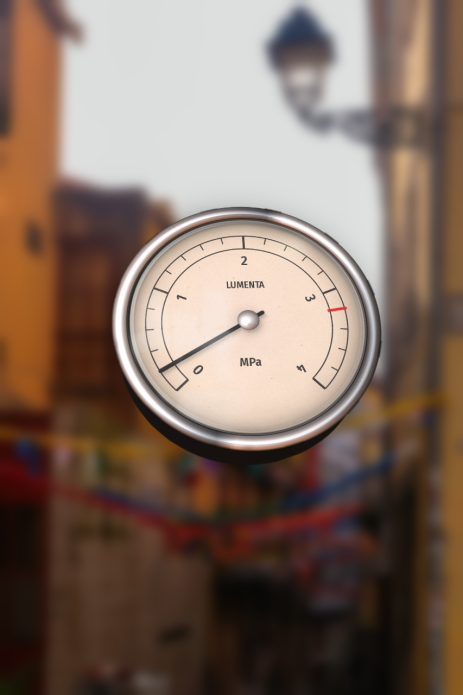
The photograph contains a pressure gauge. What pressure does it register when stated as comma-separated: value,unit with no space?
0.2,MPa
